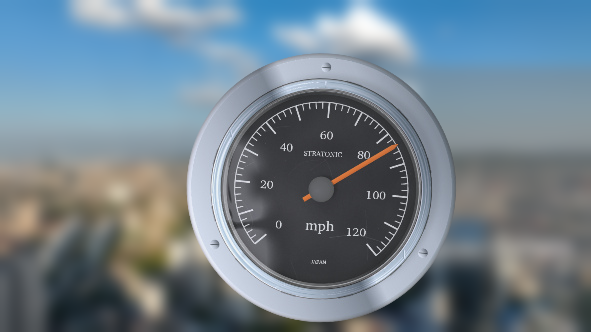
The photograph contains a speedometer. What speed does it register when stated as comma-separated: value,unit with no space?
84,mph
